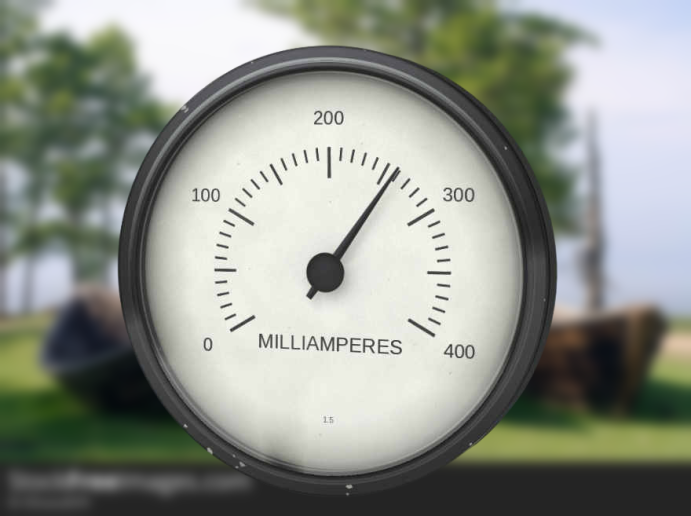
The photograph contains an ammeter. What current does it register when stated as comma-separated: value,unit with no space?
260,mA
